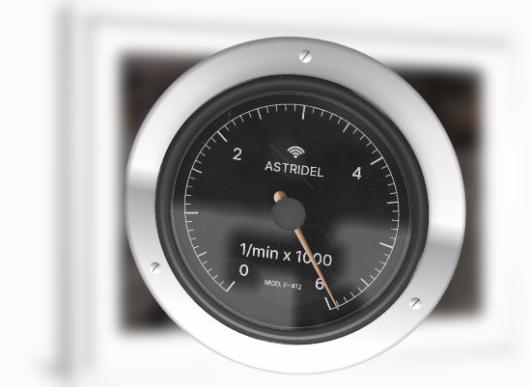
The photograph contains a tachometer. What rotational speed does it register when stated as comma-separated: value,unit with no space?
5900,rpm
